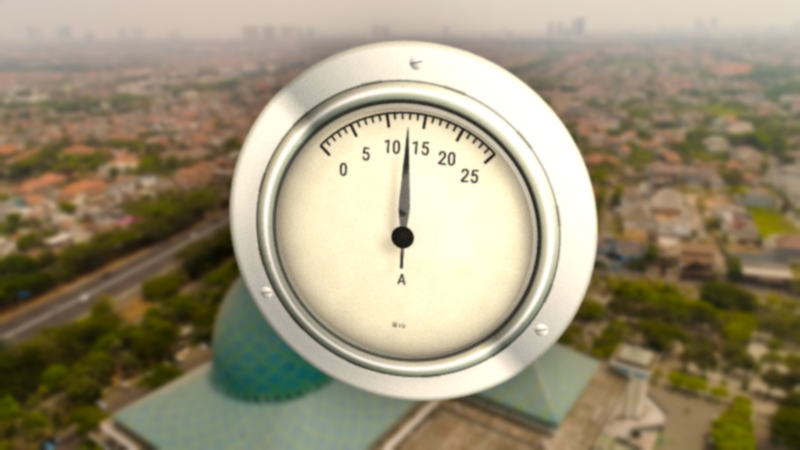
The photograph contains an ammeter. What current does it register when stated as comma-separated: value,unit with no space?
13,A
